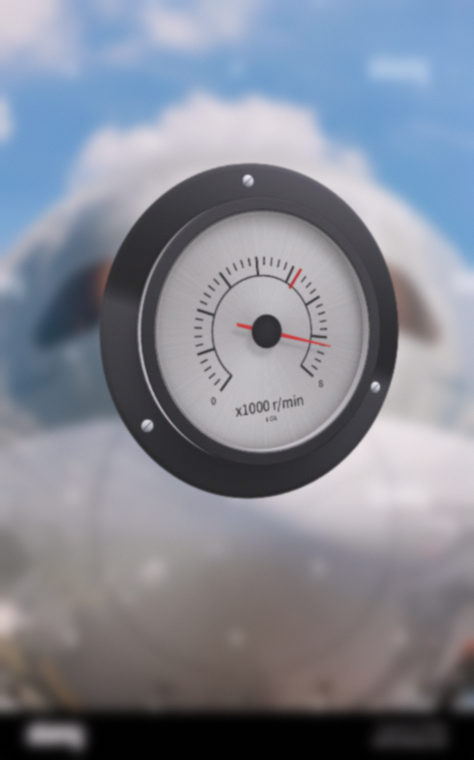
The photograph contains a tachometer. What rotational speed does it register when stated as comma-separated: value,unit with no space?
7200,rpm
